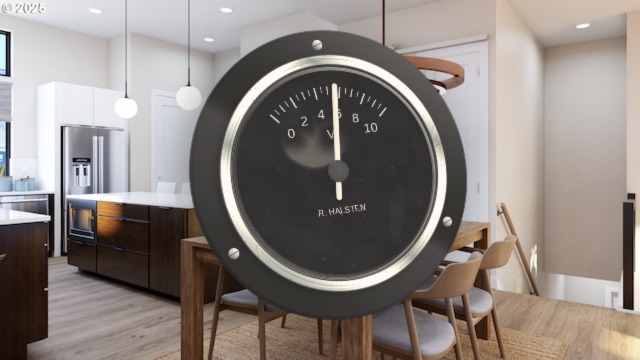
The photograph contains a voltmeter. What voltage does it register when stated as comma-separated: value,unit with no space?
5.5,V
